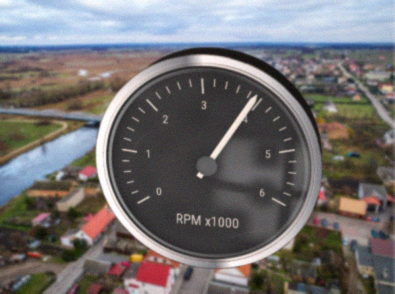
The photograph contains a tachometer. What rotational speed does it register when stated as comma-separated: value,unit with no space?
3900,rpm
